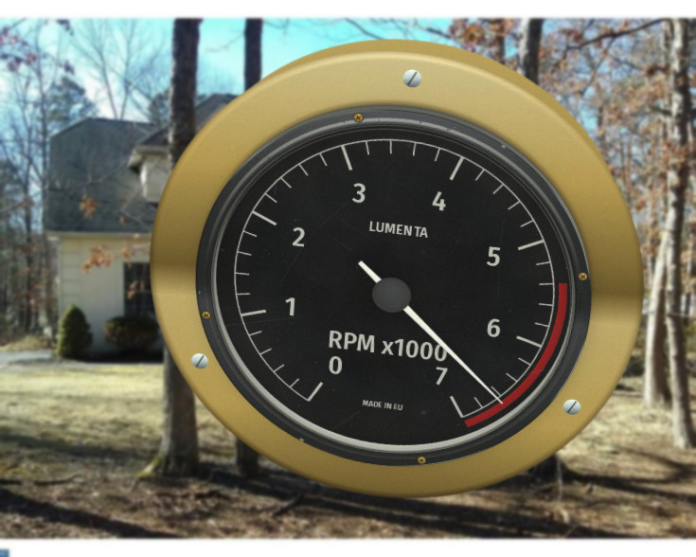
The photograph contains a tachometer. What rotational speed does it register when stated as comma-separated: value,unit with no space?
6600,rpm
